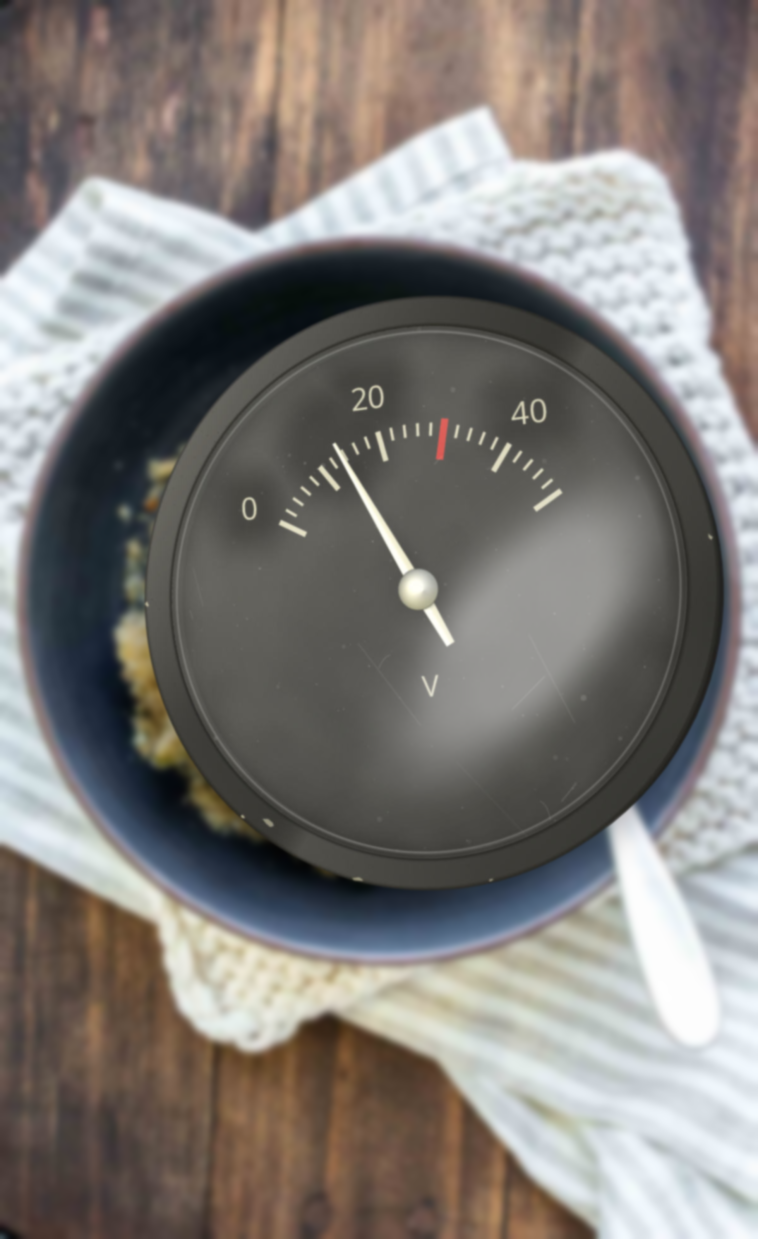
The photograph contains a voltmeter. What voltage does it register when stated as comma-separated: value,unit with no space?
14,V
